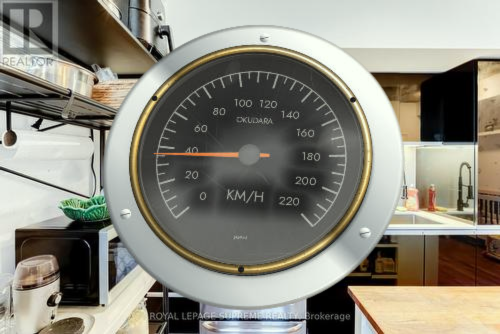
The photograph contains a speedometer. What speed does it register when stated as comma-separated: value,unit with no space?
35,km/h
